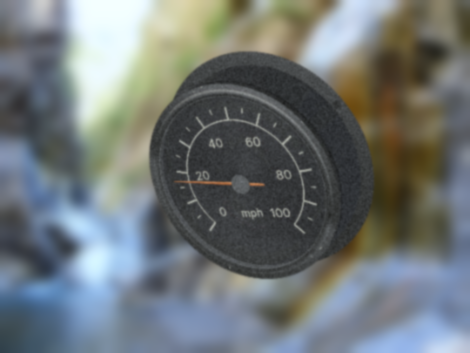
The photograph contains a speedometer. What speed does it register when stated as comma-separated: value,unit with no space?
17.5,mph
